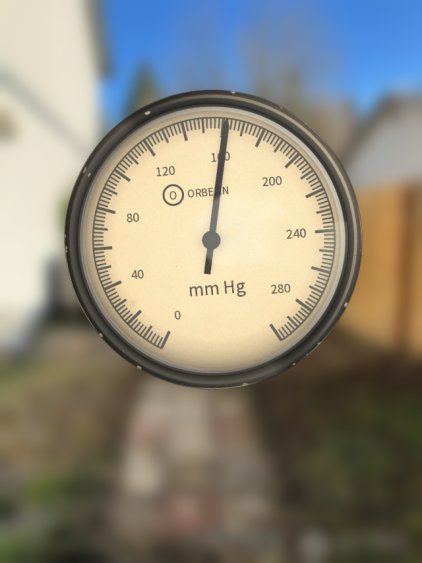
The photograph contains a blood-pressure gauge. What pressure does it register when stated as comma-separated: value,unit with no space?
162,mmHg
